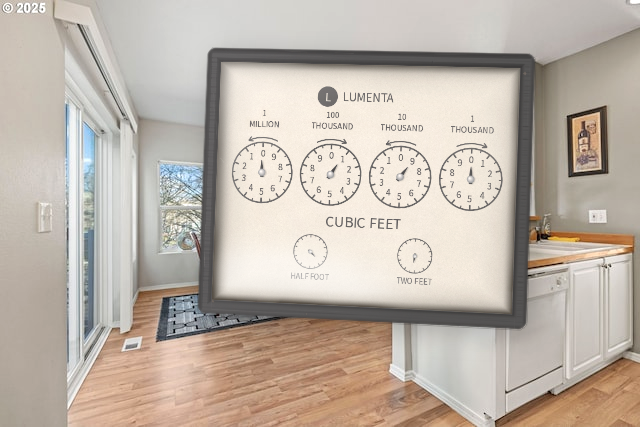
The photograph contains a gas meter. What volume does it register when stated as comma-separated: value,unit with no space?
9000,ft³
